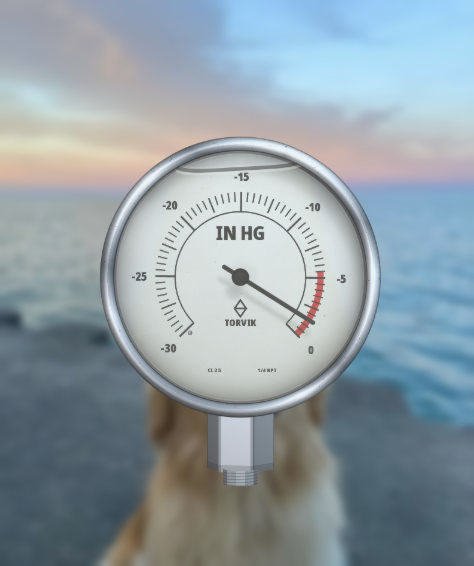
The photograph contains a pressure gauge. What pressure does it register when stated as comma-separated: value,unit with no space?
-1.5,inHg
